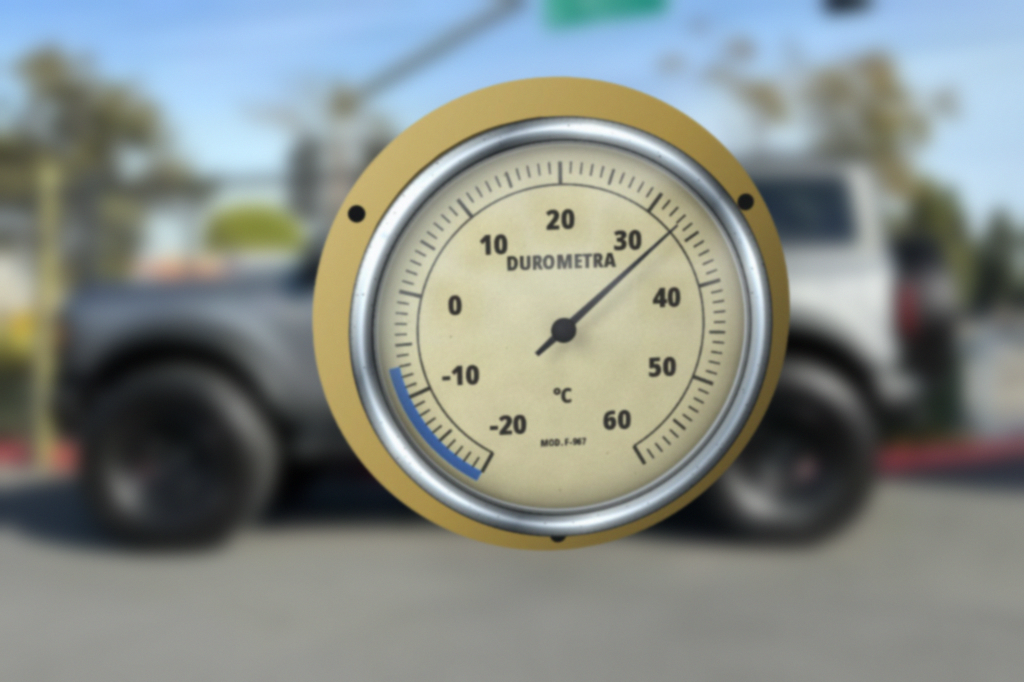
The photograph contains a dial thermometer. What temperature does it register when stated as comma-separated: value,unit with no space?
33,°C
